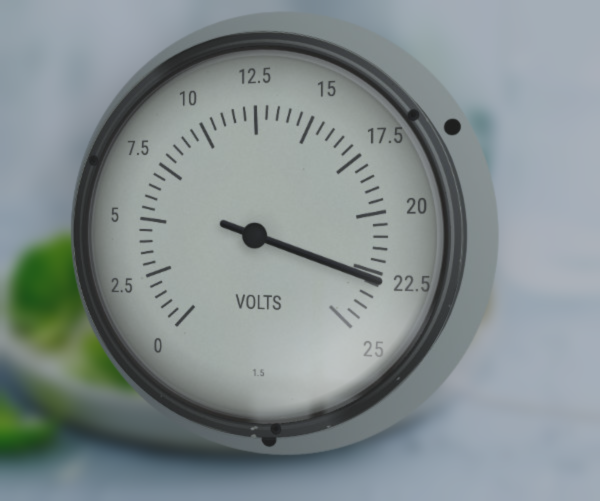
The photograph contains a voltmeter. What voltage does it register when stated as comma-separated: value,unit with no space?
22.75,V
